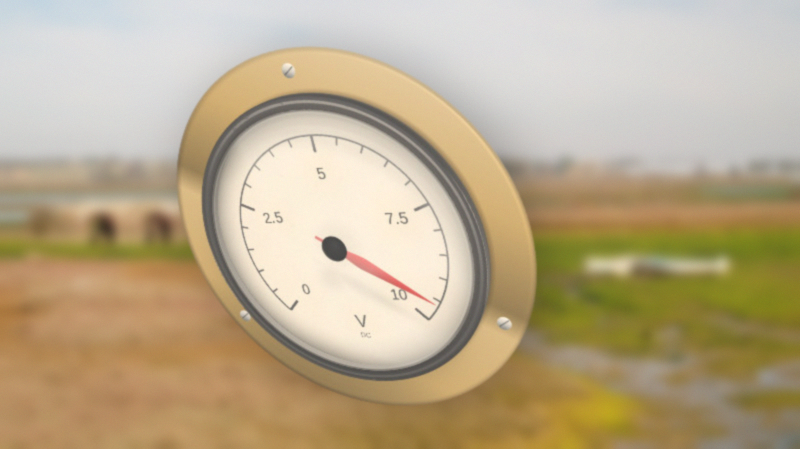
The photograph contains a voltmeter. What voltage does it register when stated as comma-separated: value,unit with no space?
9.5,V
